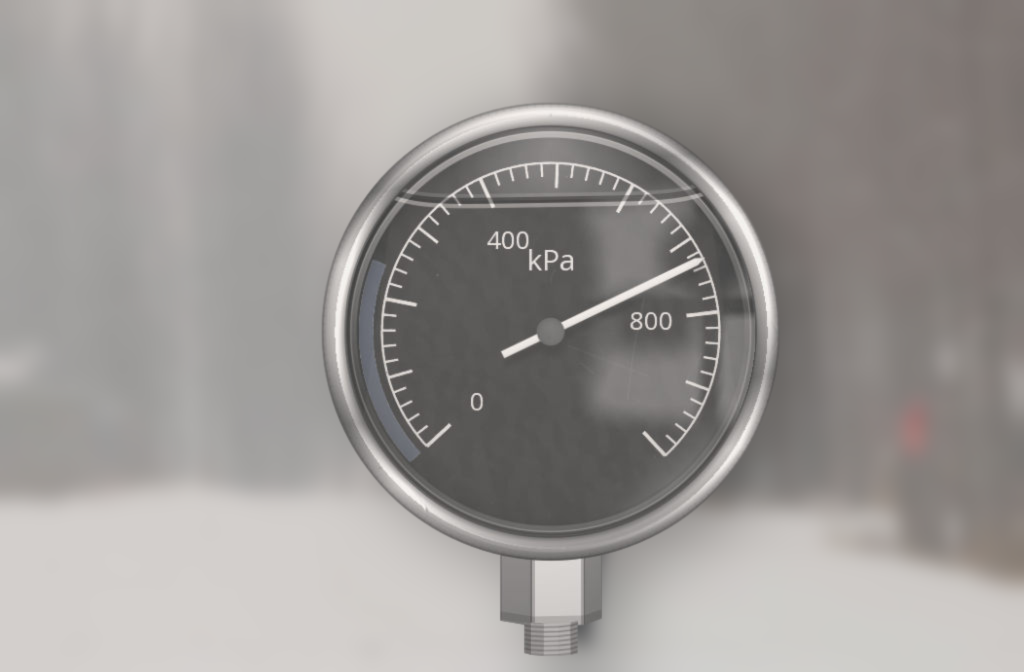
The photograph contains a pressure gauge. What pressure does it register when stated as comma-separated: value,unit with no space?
730,kPa
